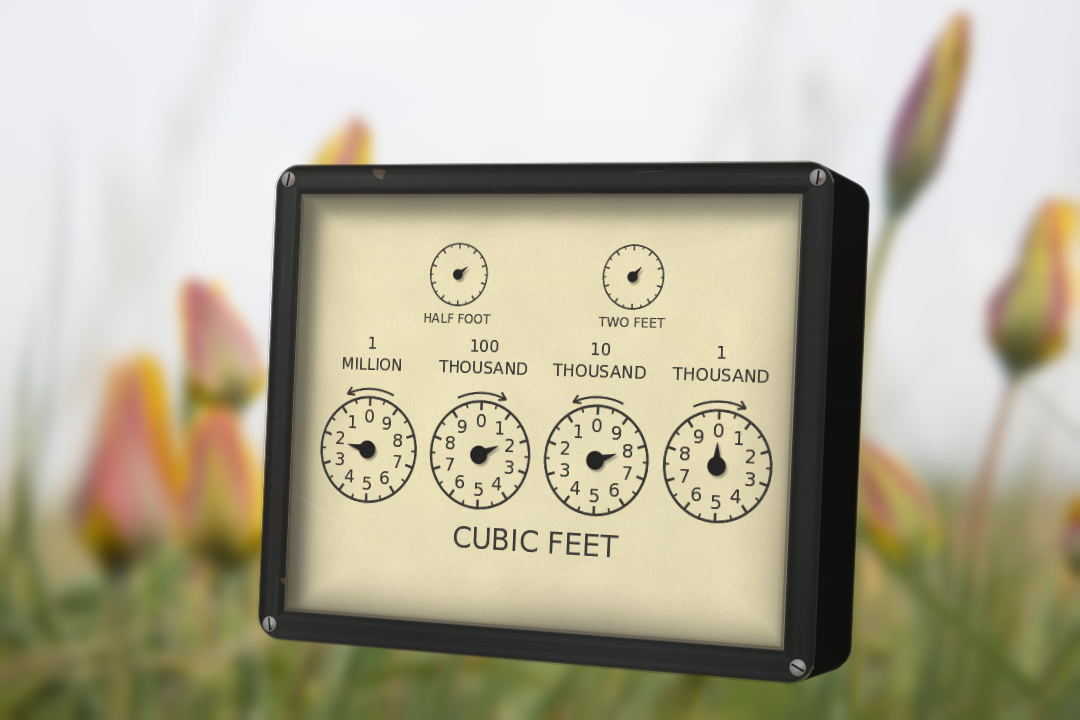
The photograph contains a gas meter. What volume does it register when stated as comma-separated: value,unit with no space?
218000,ft³
